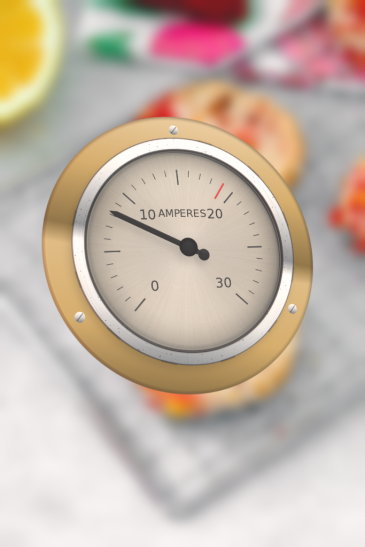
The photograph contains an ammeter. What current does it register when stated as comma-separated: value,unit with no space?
8,A
